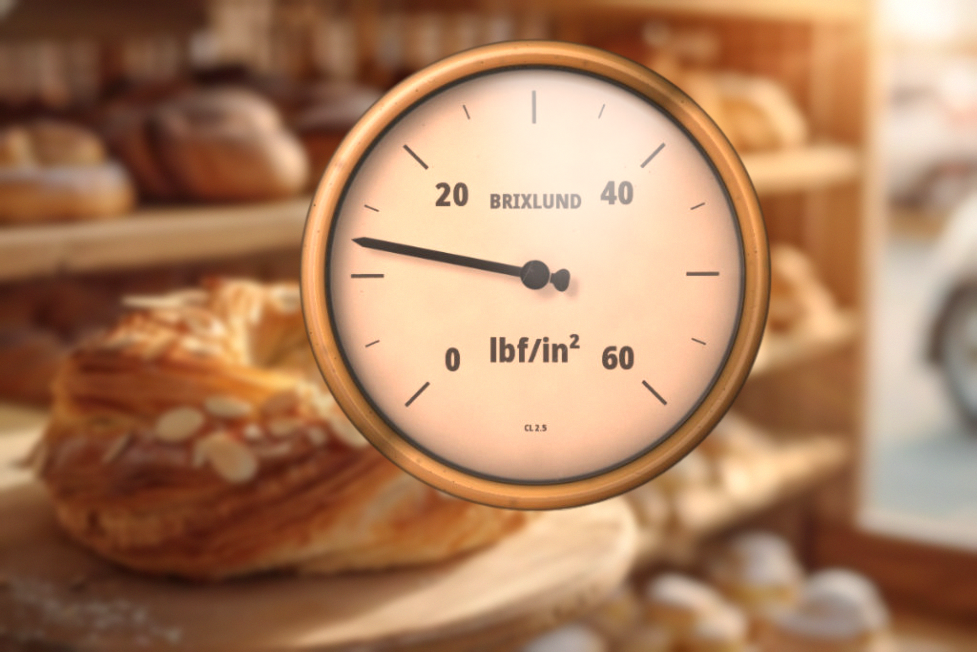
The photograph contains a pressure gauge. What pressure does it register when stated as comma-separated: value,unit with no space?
12.5,psi
